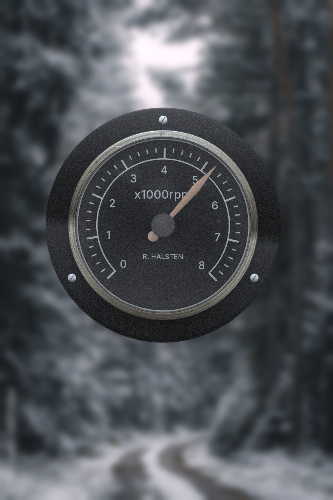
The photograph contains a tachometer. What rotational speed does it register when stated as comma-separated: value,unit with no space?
5200,rpm
